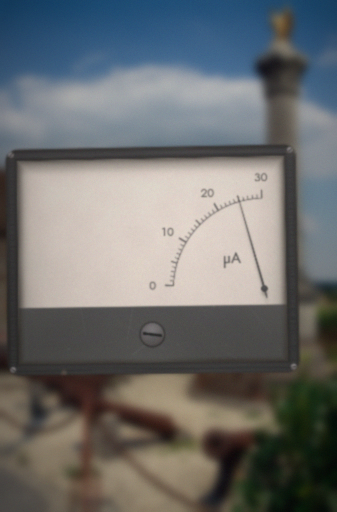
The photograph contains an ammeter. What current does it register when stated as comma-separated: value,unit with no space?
25,µA
